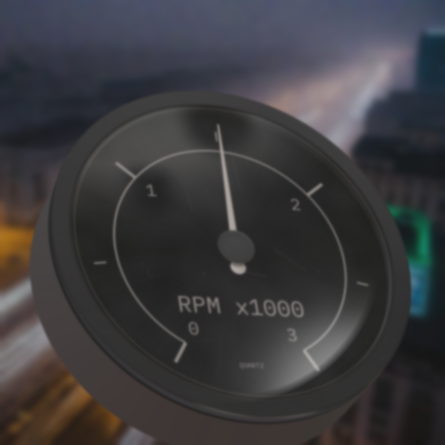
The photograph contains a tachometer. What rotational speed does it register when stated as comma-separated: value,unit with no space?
1500,rpm
